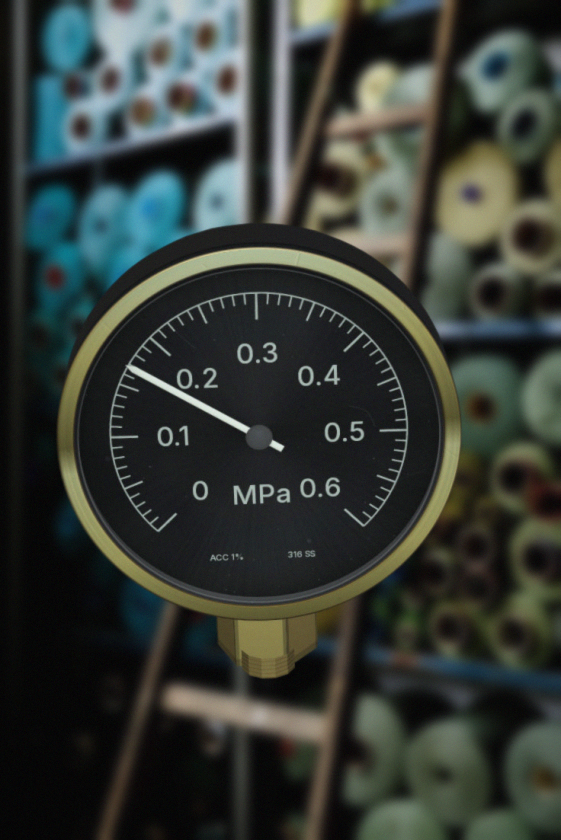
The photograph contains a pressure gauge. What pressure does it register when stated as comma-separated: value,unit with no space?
0.17,MPa
